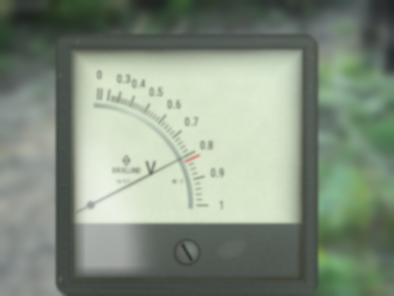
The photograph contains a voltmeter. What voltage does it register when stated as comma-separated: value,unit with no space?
0.8,V
